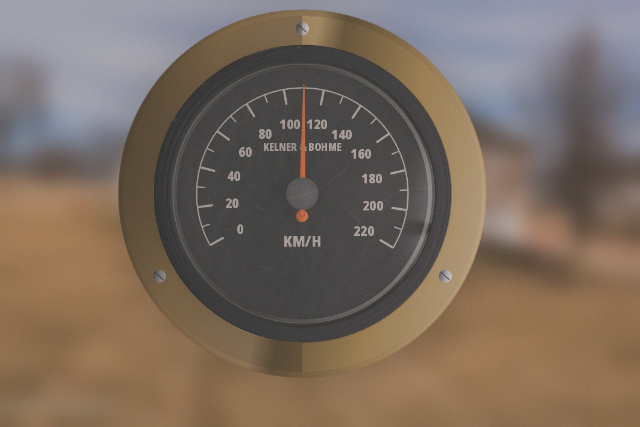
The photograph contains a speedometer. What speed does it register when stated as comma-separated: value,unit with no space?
110,km/h
